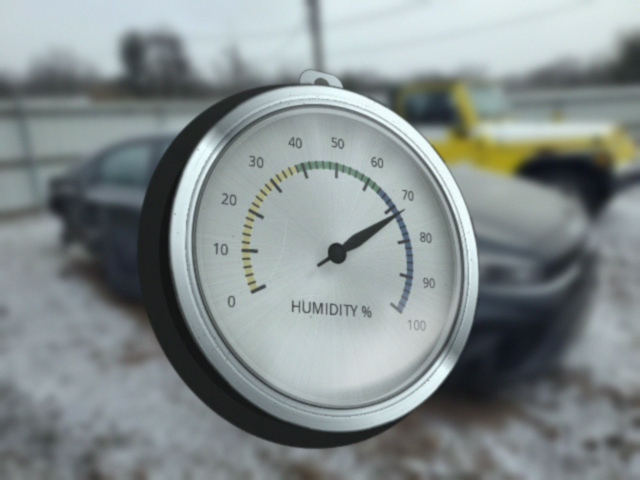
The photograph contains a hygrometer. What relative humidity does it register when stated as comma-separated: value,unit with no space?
72,%
